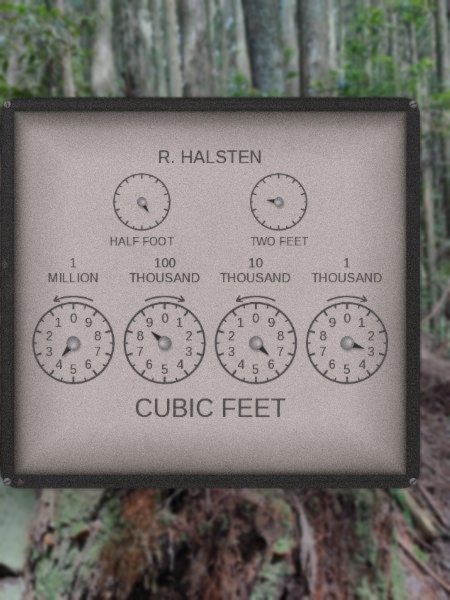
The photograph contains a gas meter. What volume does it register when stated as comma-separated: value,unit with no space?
386300,ft³
